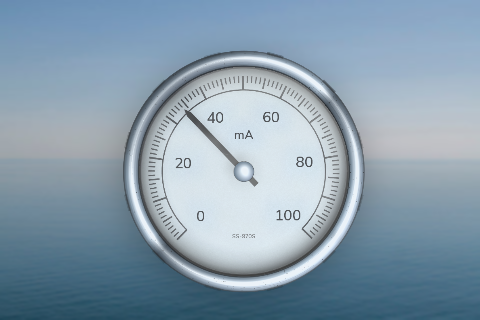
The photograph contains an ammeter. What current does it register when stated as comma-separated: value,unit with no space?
34,mA
